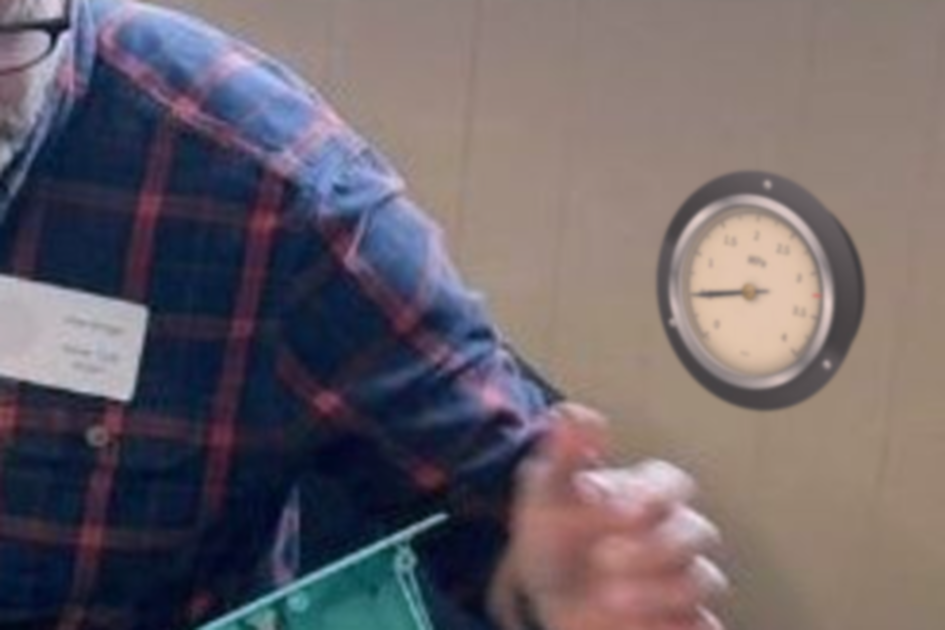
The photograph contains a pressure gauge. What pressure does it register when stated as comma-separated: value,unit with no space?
0.5,MPa
